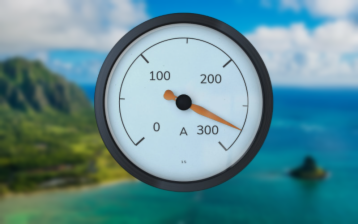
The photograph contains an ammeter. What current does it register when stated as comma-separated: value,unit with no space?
275,A
